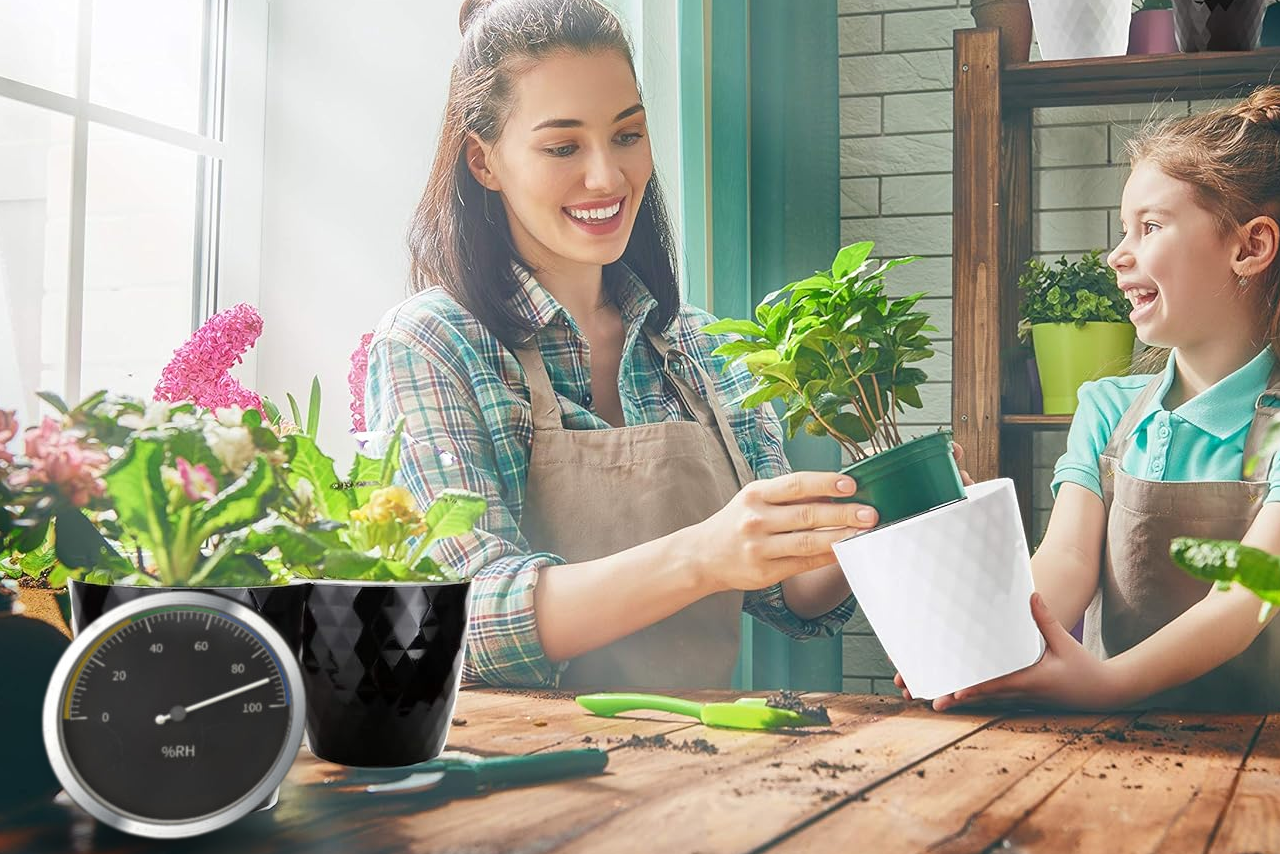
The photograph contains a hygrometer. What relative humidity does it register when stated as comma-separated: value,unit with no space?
90,%
